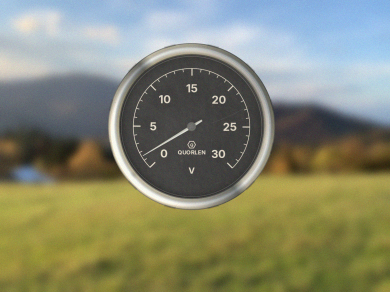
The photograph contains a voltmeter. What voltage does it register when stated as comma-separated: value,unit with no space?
1.5,V
